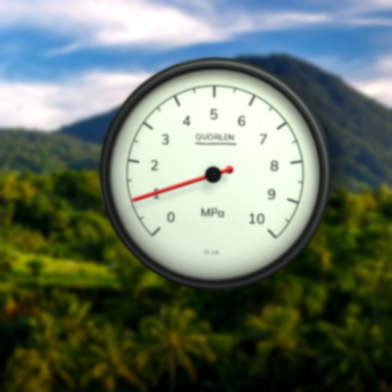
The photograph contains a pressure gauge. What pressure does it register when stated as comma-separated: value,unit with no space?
1,MPa
